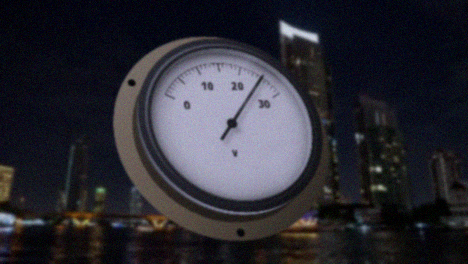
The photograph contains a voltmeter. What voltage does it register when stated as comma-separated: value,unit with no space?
25,V
